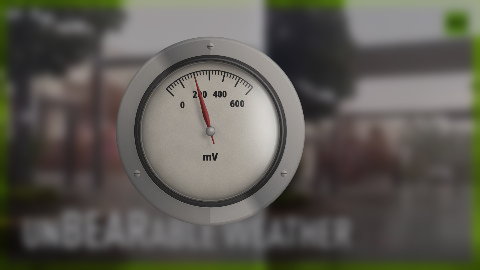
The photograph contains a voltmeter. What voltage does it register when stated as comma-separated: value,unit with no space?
200,mV
